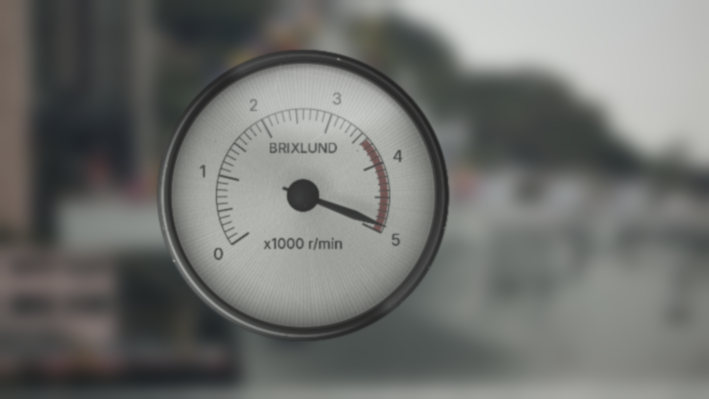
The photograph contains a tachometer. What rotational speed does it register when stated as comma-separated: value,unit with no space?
4900,rpm
